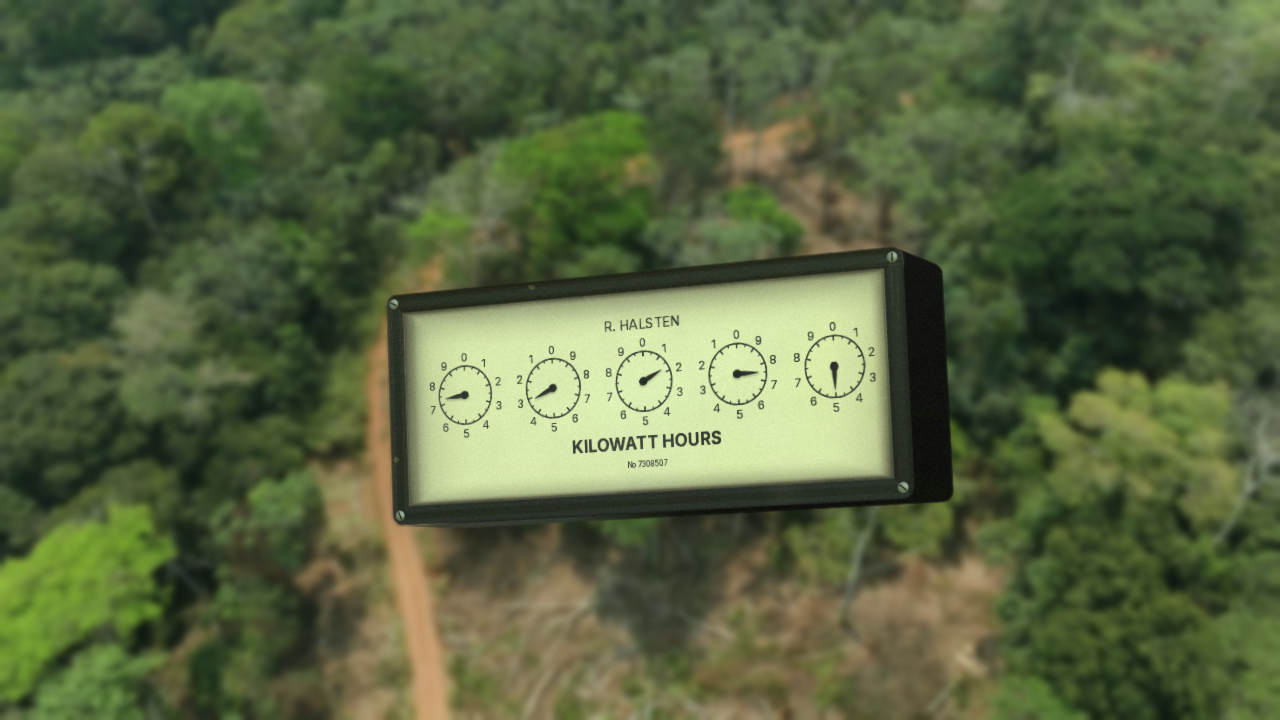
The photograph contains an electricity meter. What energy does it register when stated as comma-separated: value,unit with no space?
73175,kWh
